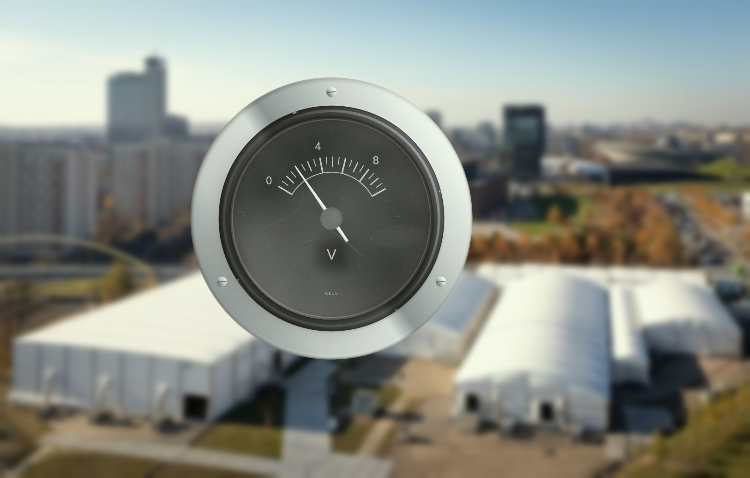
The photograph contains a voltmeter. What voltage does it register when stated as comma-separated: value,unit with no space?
2,V
